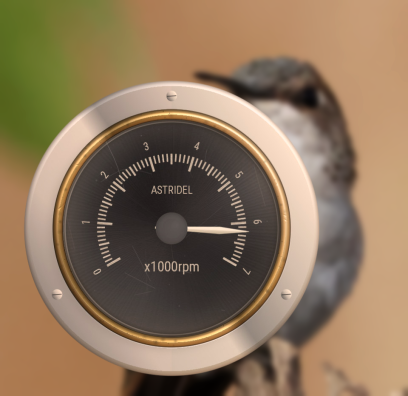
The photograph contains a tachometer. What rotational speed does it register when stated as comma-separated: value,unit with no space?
6200,rpm
